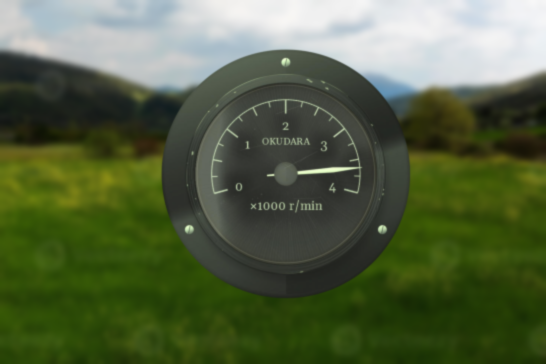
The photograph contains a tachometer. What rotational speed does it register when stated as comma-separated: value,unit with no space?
3625,rpm
